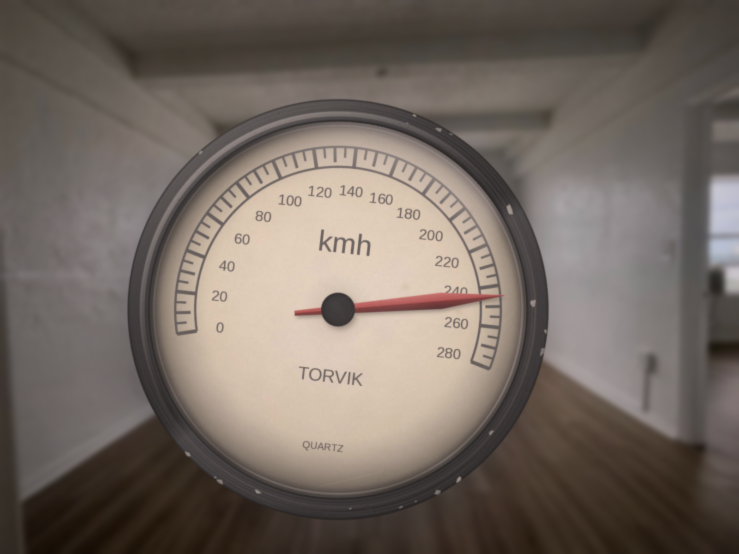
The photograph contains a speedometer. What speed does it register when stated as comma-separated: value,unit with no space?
245,km/h
